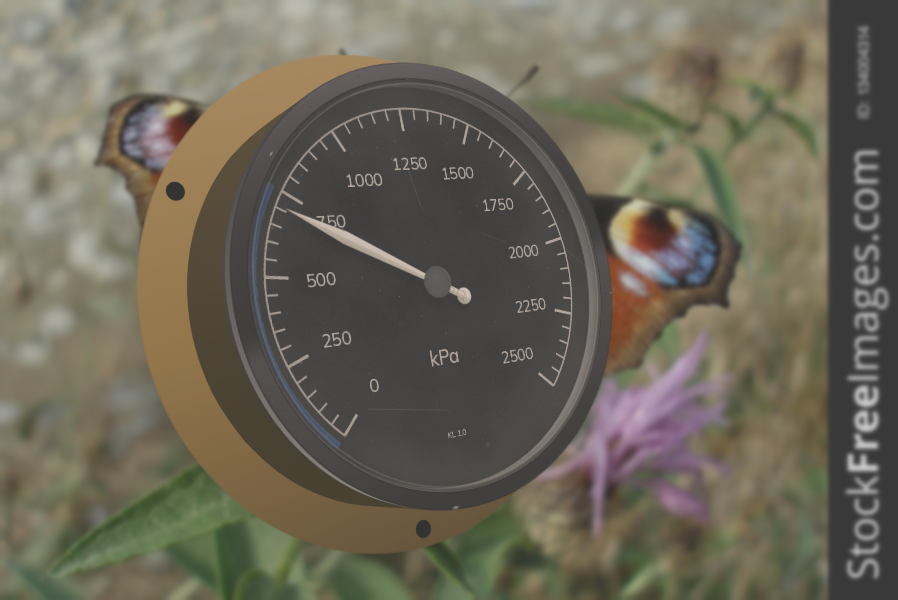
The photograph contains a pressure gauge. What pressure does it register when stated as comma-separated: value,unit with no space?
700,kPa
